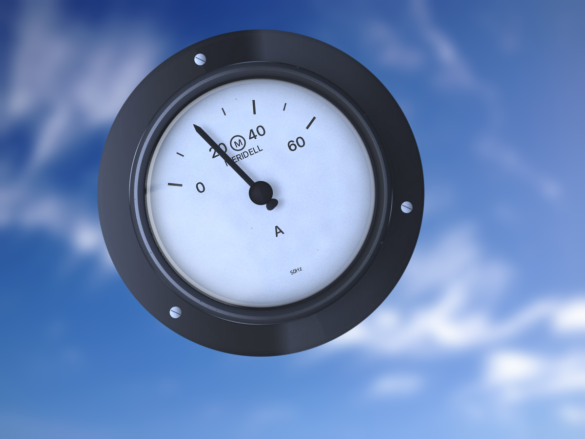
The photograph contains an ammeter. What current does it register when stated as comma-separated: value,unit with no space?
20,A
